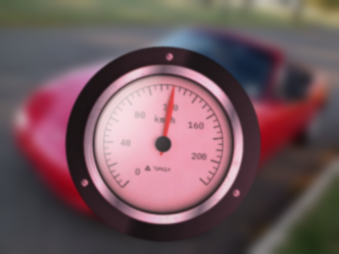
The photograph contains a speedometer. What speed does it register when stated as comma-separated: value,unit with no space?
120,km/h
